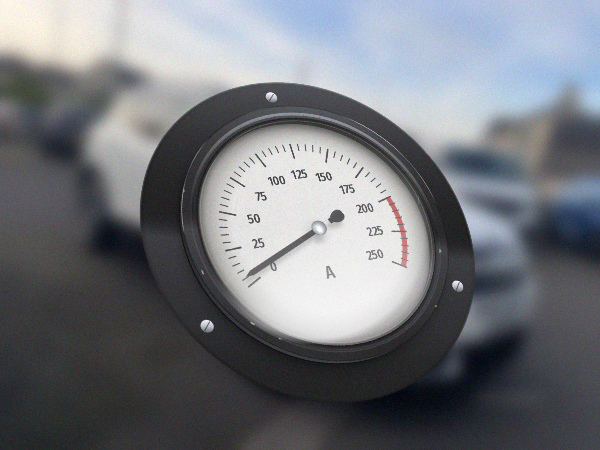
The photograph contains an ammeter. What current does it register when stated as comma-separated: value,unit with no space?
5,A
